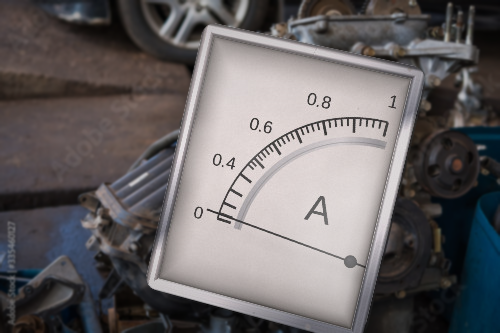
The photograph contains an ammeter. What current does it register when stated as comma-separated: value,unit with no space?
0.1,A
